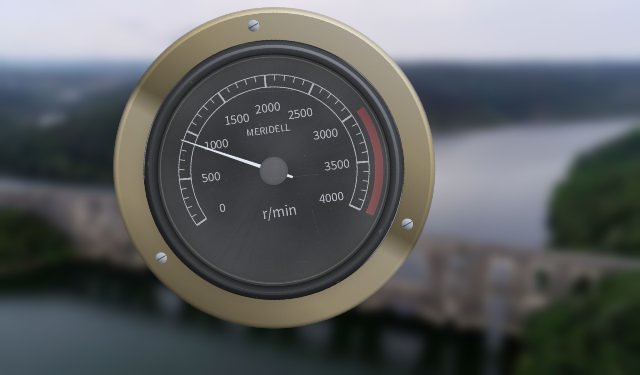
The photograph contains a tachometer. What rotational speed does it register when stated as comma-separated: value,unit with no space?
900,rpm
